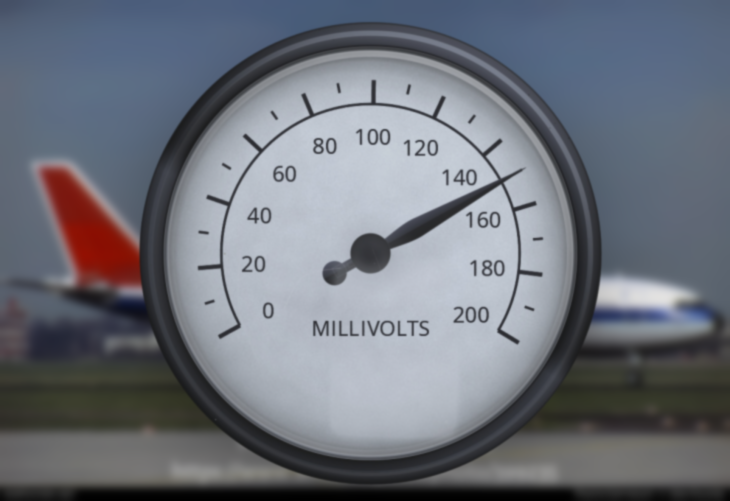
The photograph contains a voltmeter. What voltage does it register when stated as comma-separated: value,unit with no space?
150,mV
